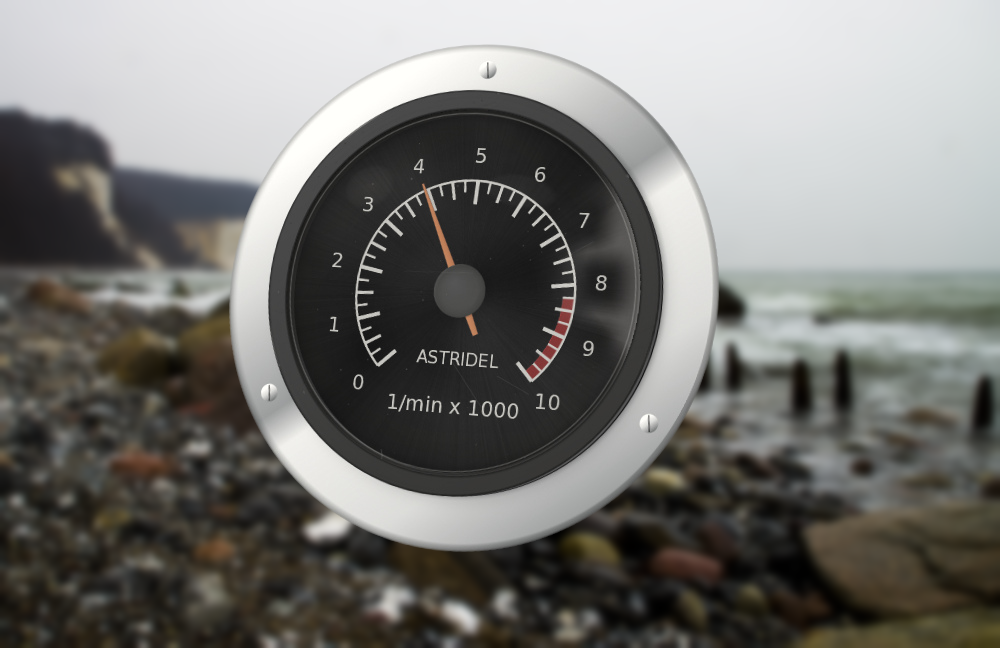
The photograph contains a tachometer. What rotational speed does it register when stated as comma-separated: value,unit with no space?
4000,rpm
